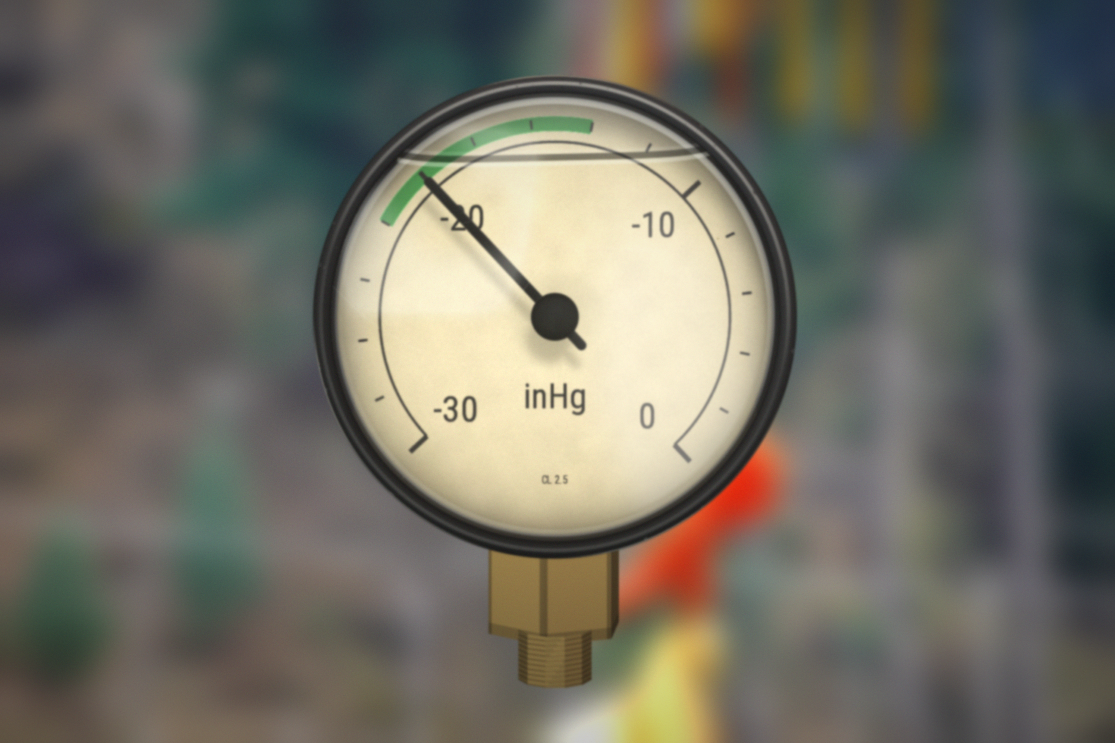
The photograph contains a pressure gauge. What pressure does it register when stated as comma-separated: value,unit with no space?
-20,inHg
